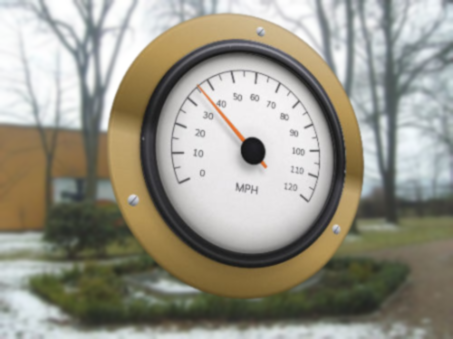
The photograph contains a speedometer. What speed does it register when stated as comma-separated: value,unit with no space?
35,mph
